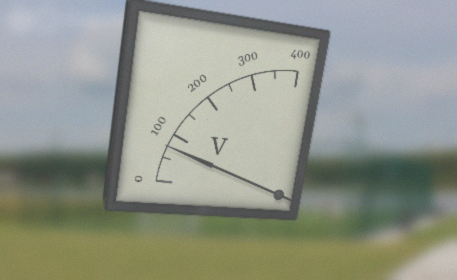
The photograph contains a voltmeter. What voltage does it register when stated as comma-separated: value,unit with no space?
75,V
